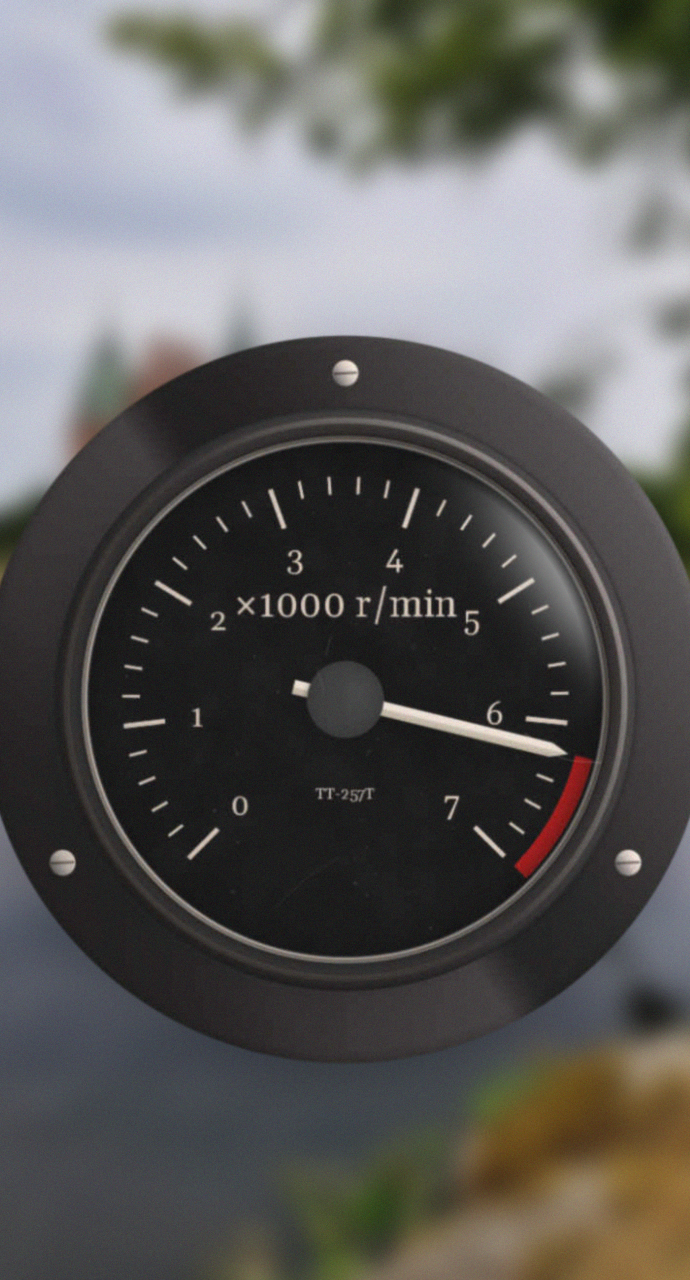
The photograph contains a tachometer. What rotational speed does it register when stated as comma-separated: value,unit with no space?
6200,rpm
